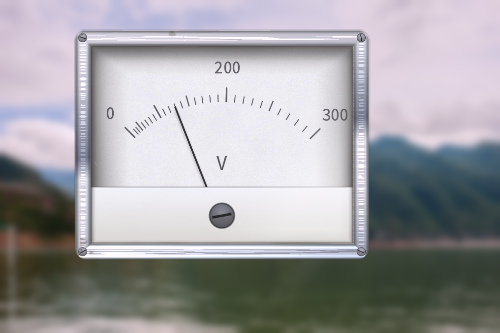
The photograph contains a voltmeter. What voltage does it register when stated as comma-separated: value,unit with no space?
130,V
